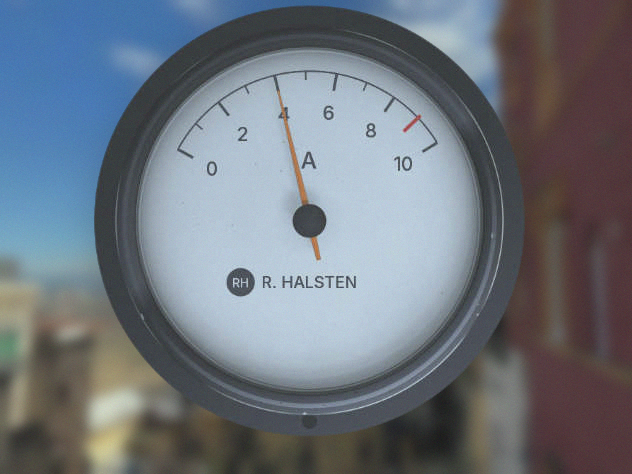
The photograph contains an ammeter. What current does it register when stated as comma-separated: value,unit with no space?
4,A
